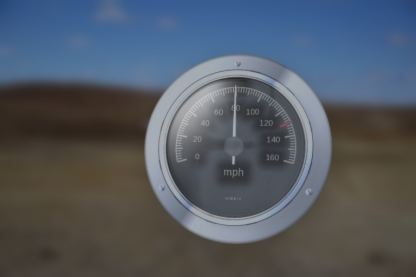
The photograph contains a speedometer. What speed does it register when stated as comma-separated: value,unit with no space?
80,mph
